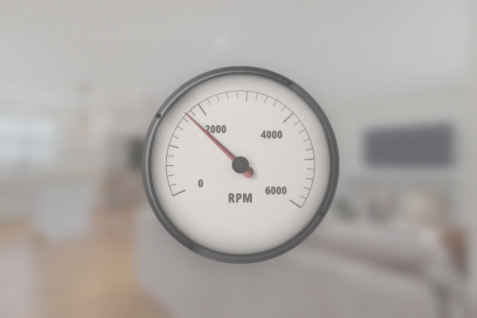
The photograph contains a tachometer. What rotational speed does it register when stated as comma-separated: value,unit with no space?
1700,rpm
